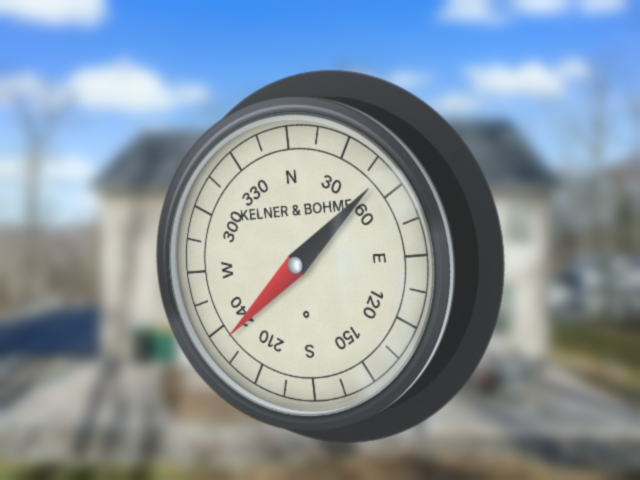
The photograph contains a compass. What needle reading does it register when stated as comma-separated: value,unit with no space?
232.5,°
